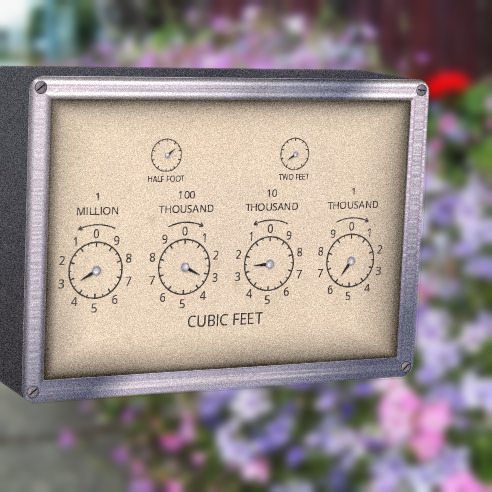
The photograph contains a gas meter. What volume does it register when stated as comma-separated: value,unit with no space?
332600,ft³
